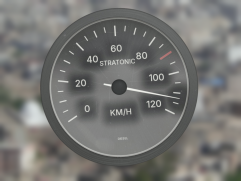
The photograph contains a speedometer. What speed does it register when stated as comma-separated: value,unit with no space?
112.5,km/h
